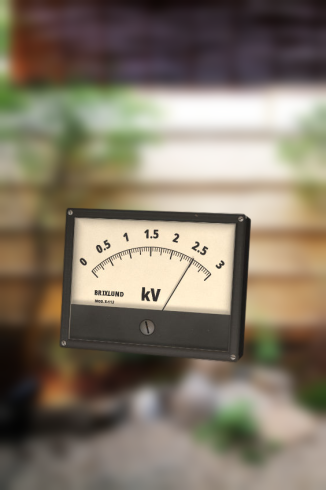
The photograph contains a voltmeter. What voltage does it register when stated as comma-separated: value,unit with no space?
2.5,kV
